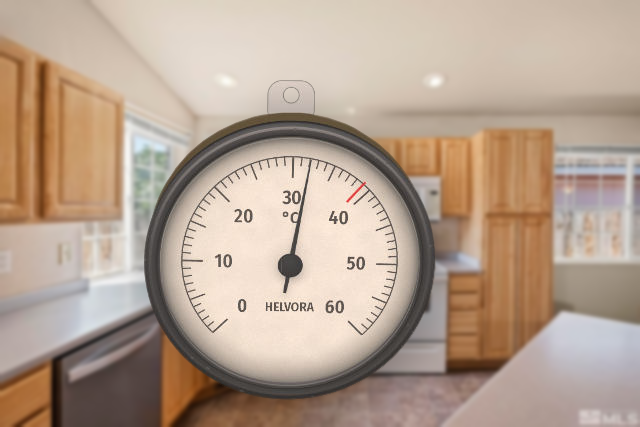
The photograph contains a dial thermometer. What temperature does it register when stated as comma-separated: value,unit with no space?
32,°C
